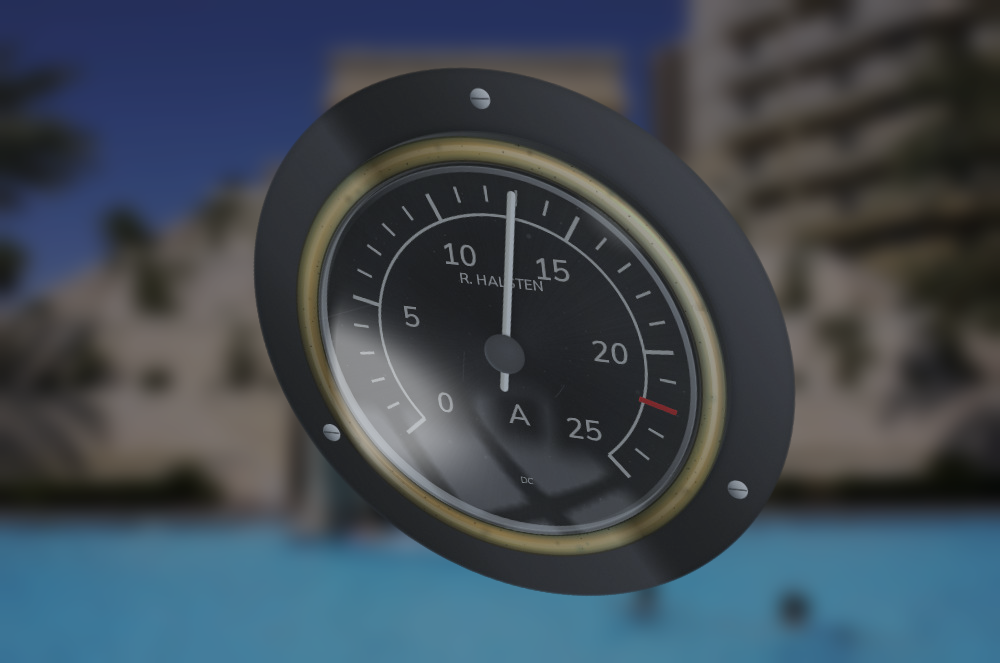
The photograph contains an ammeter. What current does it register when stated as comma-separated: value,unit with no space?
13,A
